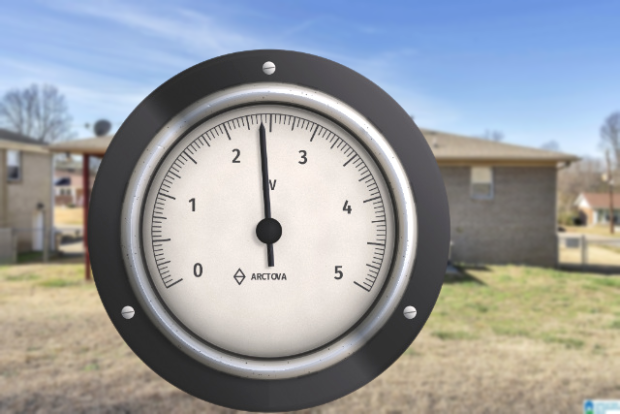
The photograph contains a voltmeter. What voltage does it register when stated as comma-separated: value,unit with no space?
2.4,kV
